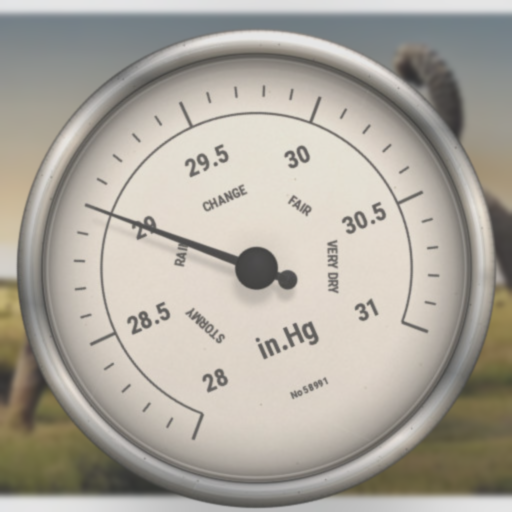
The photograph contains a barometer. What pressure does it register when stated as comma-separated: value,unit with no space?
29,inHg
